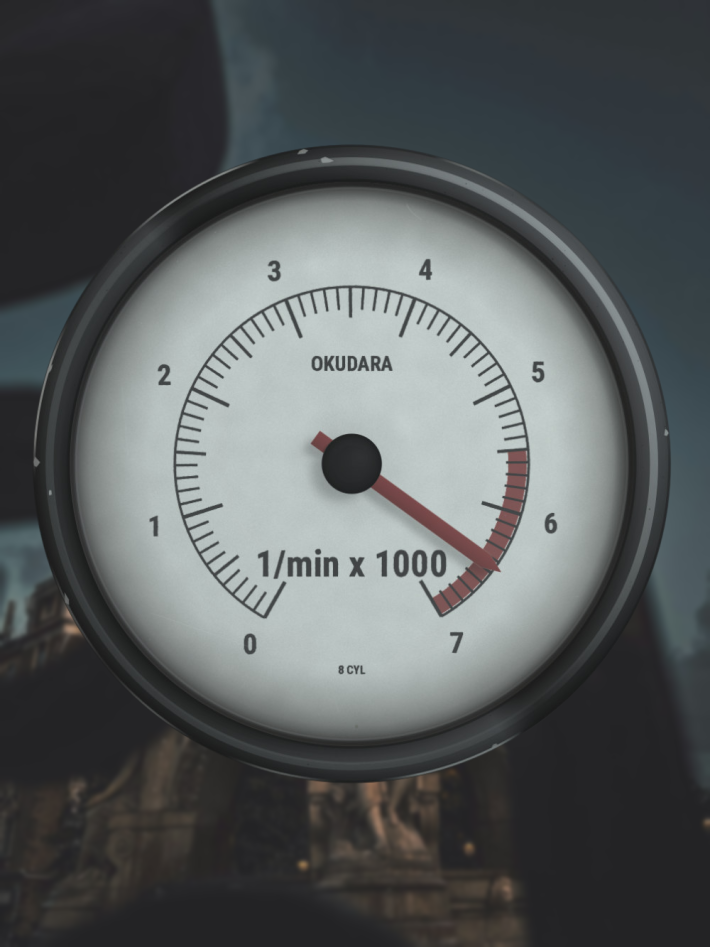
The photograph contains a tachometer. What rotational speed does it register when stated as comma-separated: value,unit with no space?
6450,rpm
